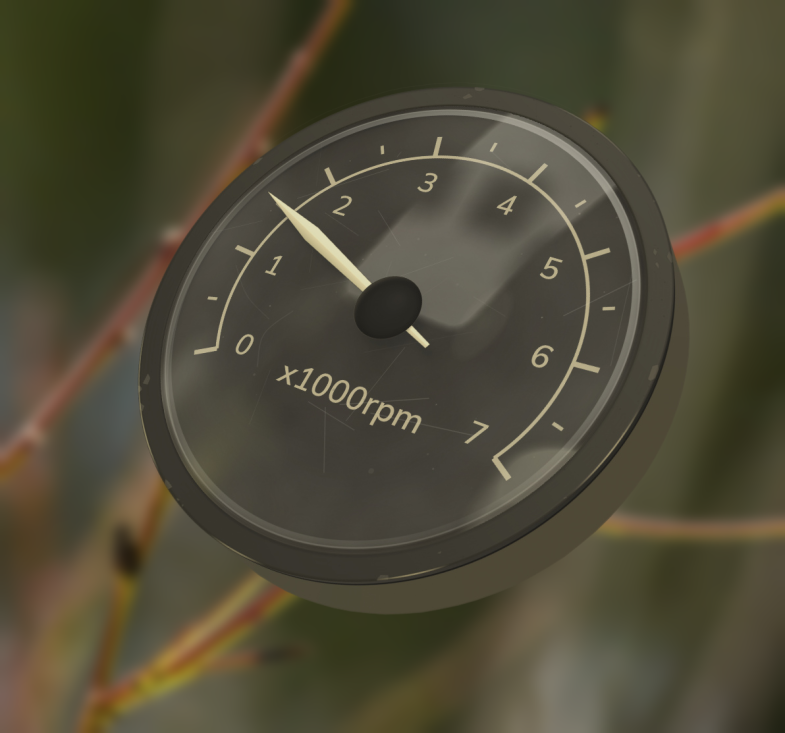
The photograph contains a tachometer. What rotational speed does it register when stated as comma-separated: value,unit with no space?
1500,rpm
